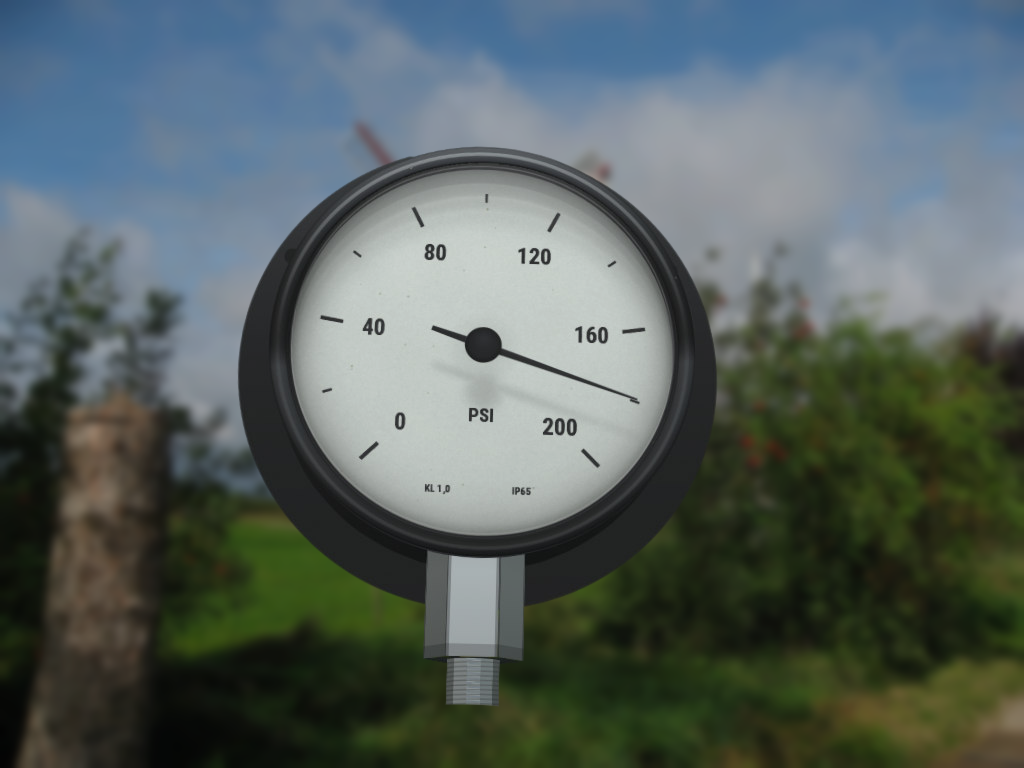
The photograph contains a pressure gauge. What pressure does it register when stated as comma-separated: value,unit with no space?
180,psi
